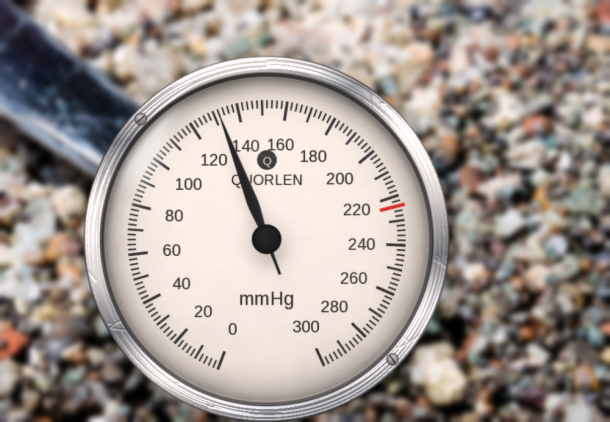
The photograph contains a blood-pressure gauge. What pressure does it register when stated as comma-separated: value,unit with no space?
132,mmHg
